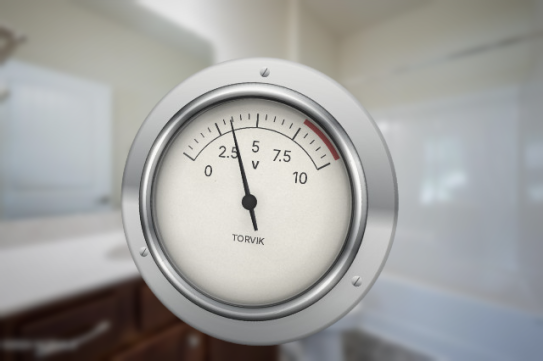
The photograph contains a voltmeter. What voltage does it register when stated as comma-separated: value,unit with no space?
3.5,V
